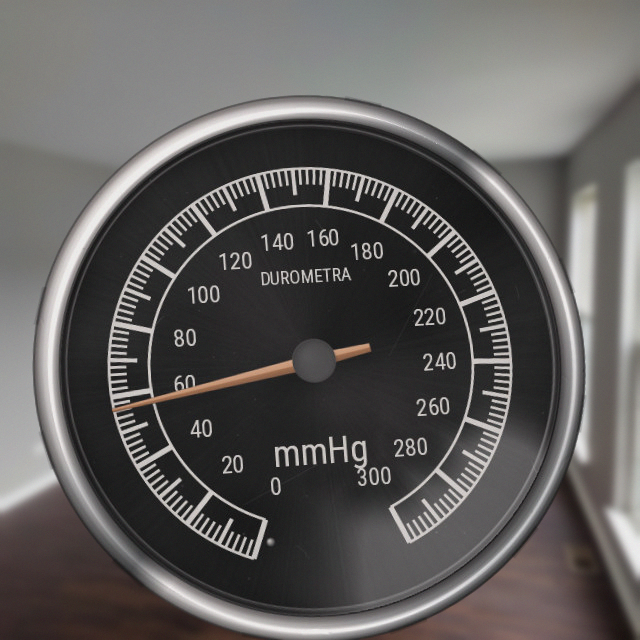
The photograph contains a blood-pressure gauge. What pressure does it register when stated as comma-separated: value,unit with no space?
56,mmHg
